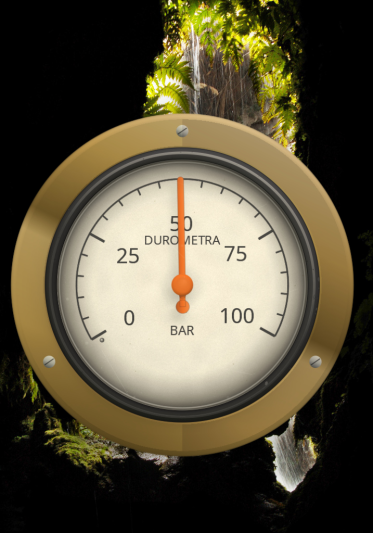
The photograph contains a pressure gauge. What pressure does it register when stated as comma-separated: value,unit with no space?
50,bar
